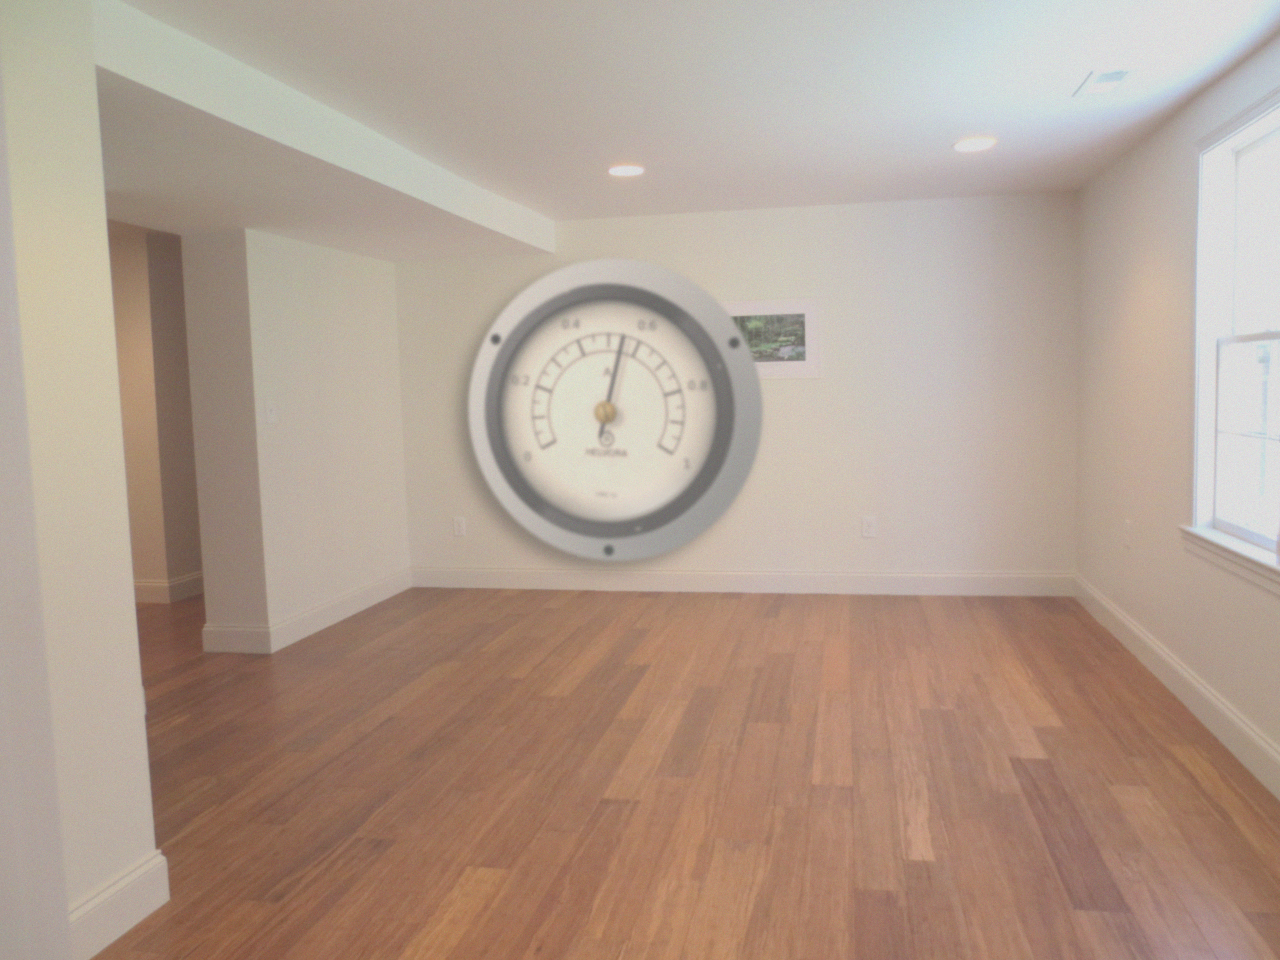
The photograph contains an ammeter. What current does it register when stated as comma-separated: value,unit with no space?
0.55,A
